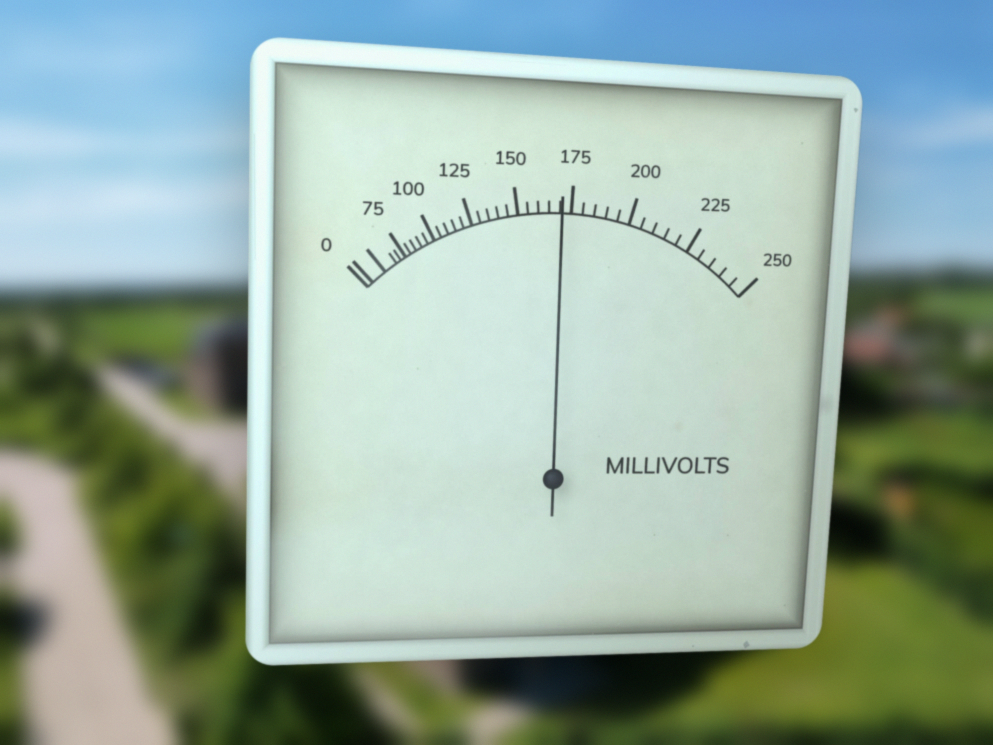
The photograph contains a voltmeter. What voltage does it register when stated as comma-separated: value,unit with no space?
170,mV
